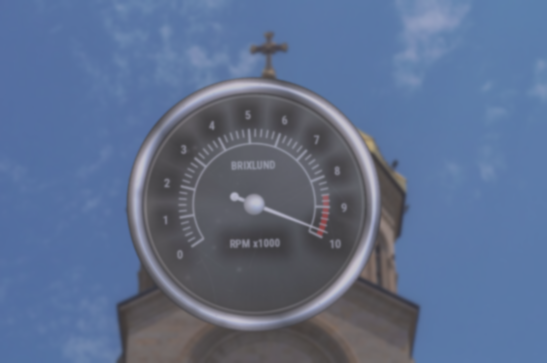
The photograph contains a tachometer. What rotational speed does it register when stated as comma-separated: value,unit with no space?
9800,rpm
